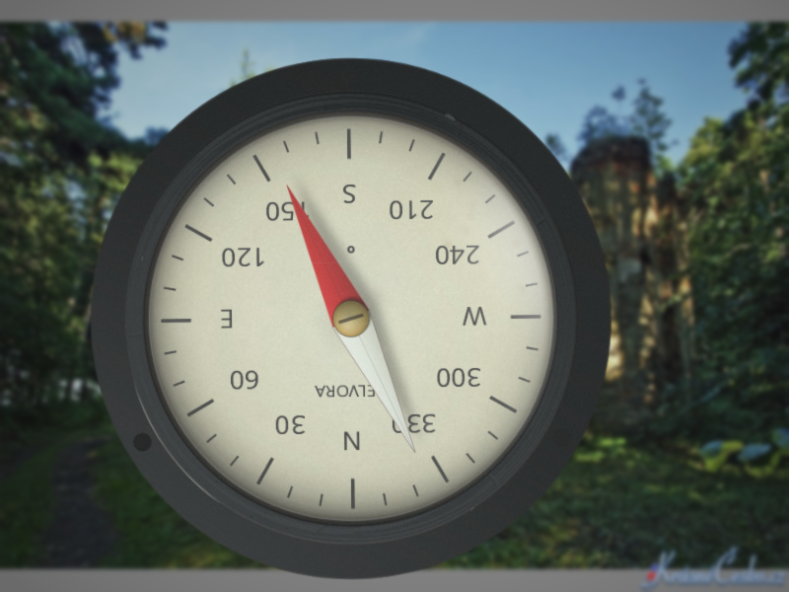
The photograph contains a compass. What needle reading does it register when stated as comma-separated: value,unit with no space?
155,°
